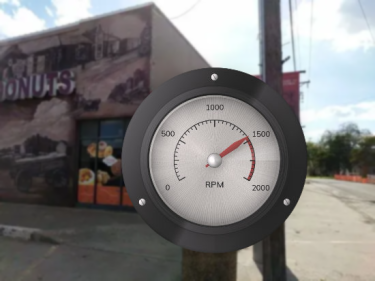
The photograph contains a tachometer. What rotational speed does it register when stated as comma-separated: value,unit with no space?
1450,rpm
